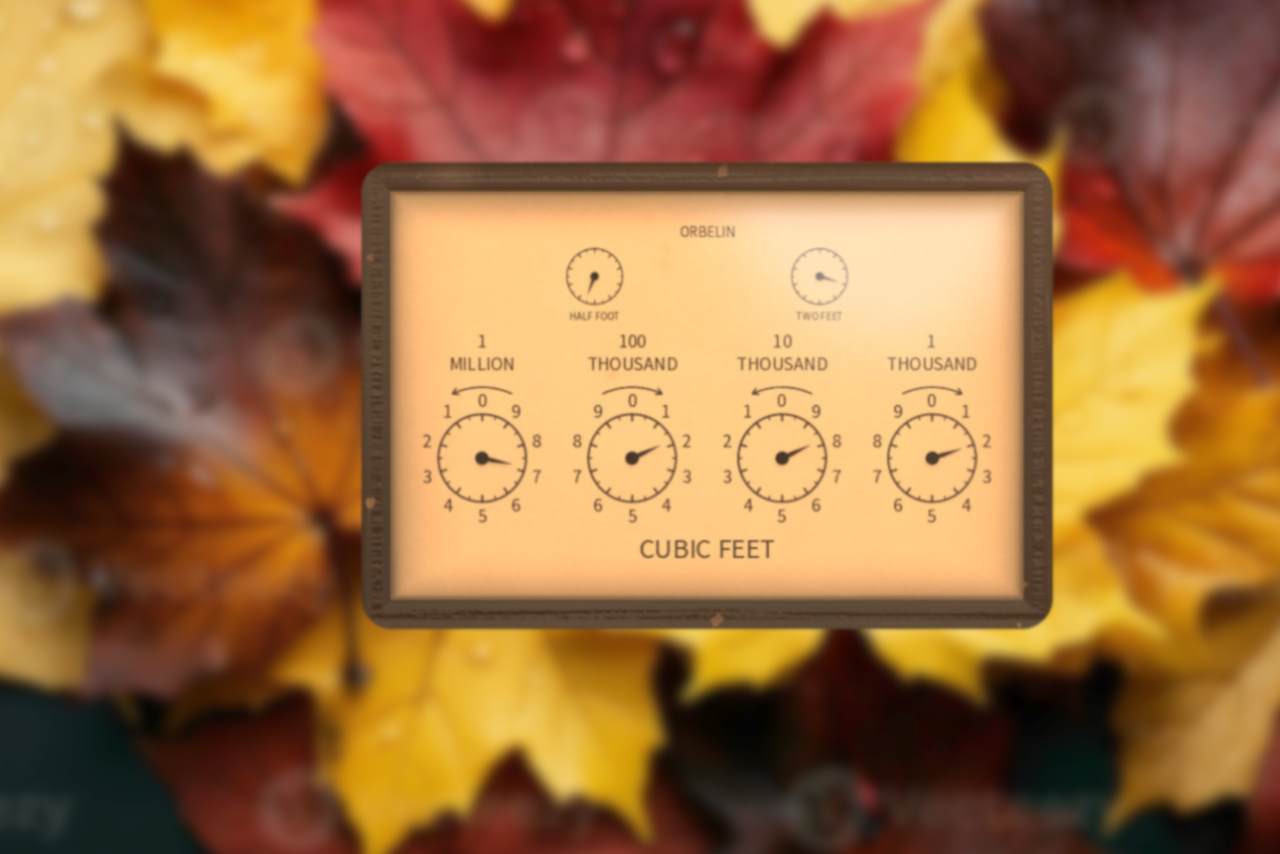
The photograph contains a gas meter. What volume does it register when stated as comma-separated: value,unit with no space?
718200,ft³
